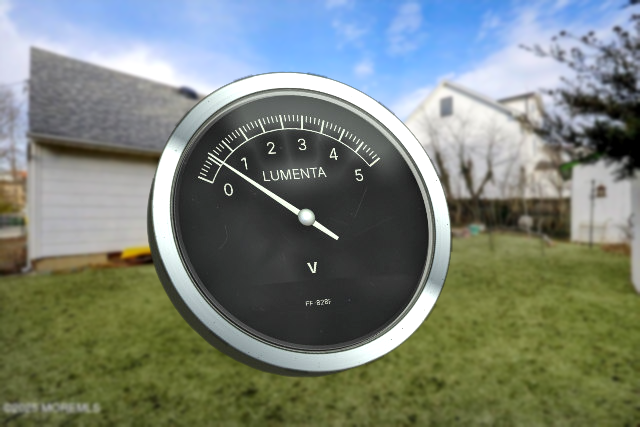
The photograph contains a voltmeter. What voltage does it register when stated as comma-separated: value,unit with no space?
0.5,V
